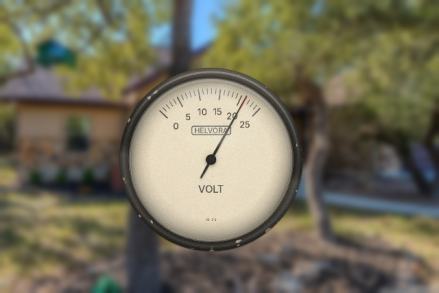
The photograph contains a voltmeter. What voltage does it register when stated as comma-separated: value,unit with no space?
21,V
